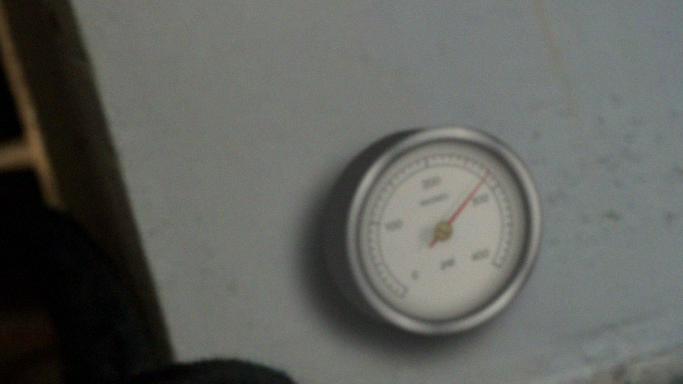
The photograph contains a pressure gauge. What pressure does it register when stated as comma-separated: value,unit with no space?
280,psi
